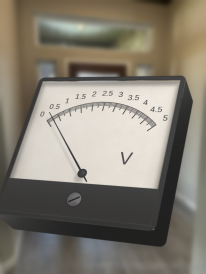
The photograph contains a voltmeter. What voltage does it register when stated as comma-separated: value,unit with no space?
0.25,V
